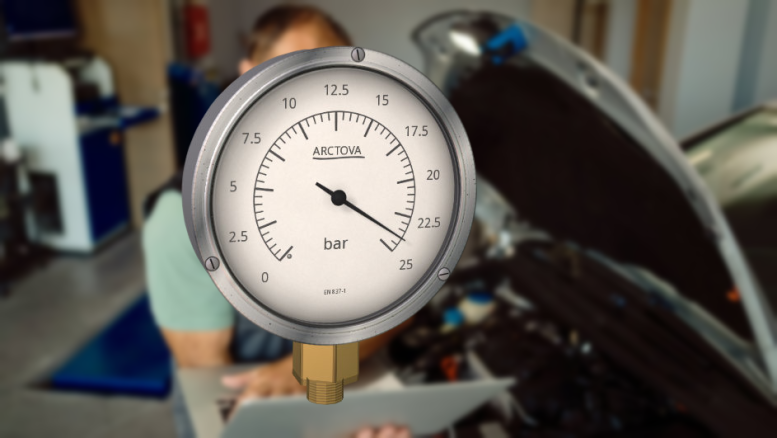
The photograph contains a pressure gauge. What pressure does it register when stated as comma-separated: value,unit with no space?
24,bar
